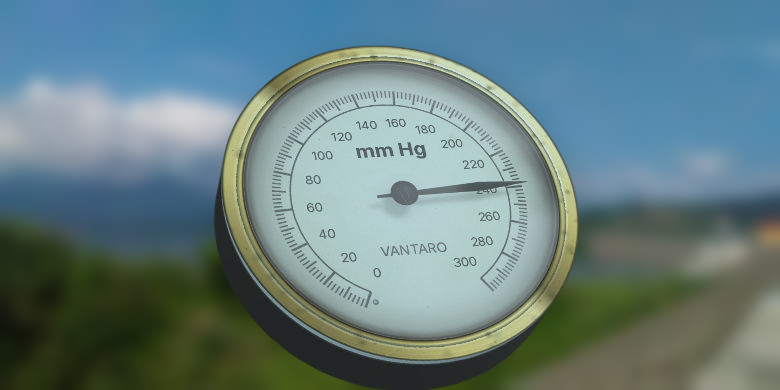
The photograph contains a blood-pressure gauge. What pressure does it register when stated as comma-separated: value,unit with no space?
240,mmHg
